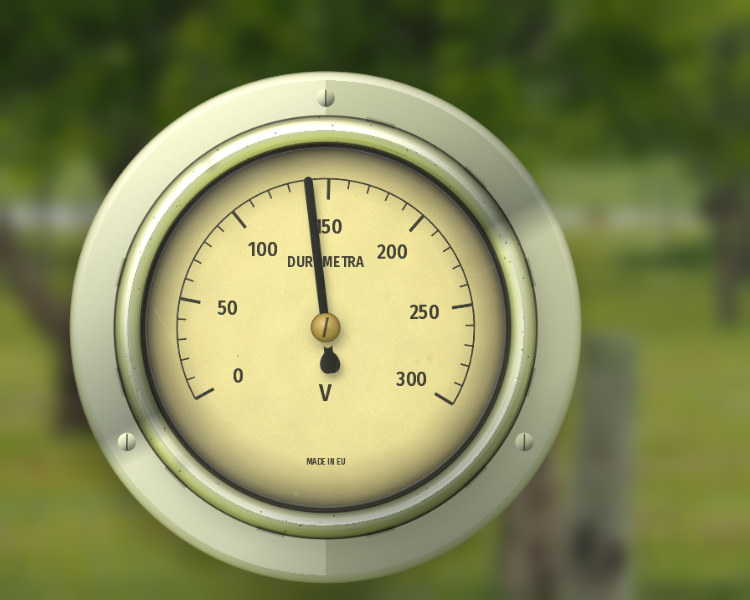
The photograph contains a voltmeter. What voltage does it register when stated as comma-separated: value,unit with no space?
140,V
